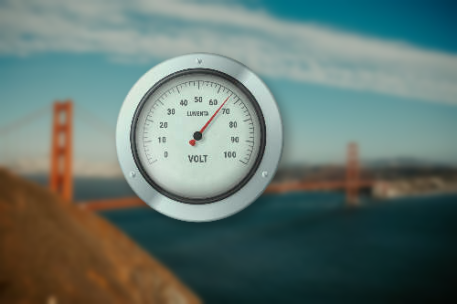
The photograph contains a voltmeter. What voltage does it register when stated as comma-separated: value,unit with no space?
66,V
